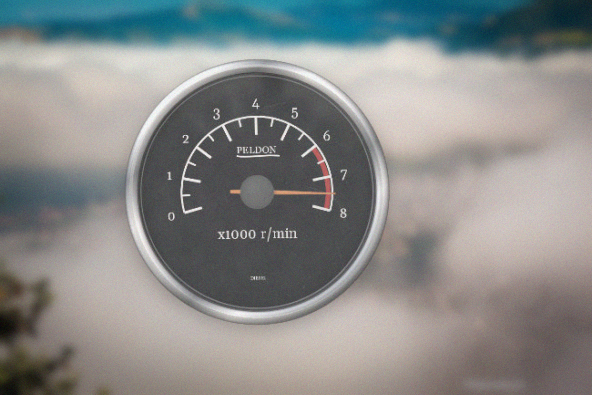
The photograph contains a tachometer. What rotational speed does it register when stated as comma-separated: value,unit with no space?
7500,rpm
